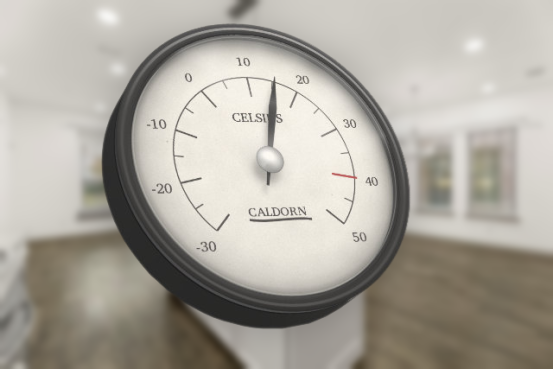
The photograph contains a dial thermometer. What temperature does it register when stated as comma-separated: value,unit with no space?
15,°C
